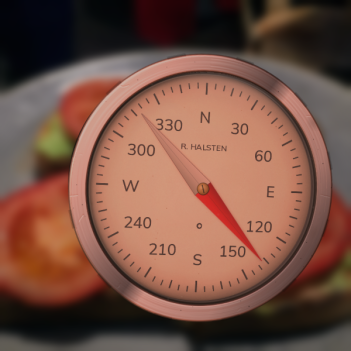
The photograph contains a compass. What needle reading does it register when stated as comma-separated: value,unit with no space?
137.5,°
